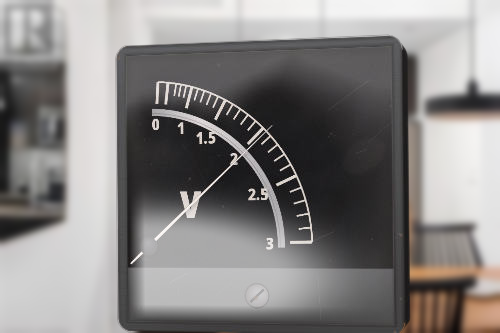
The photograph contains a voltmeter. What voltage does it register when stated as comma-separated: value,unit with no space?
2.05,V
